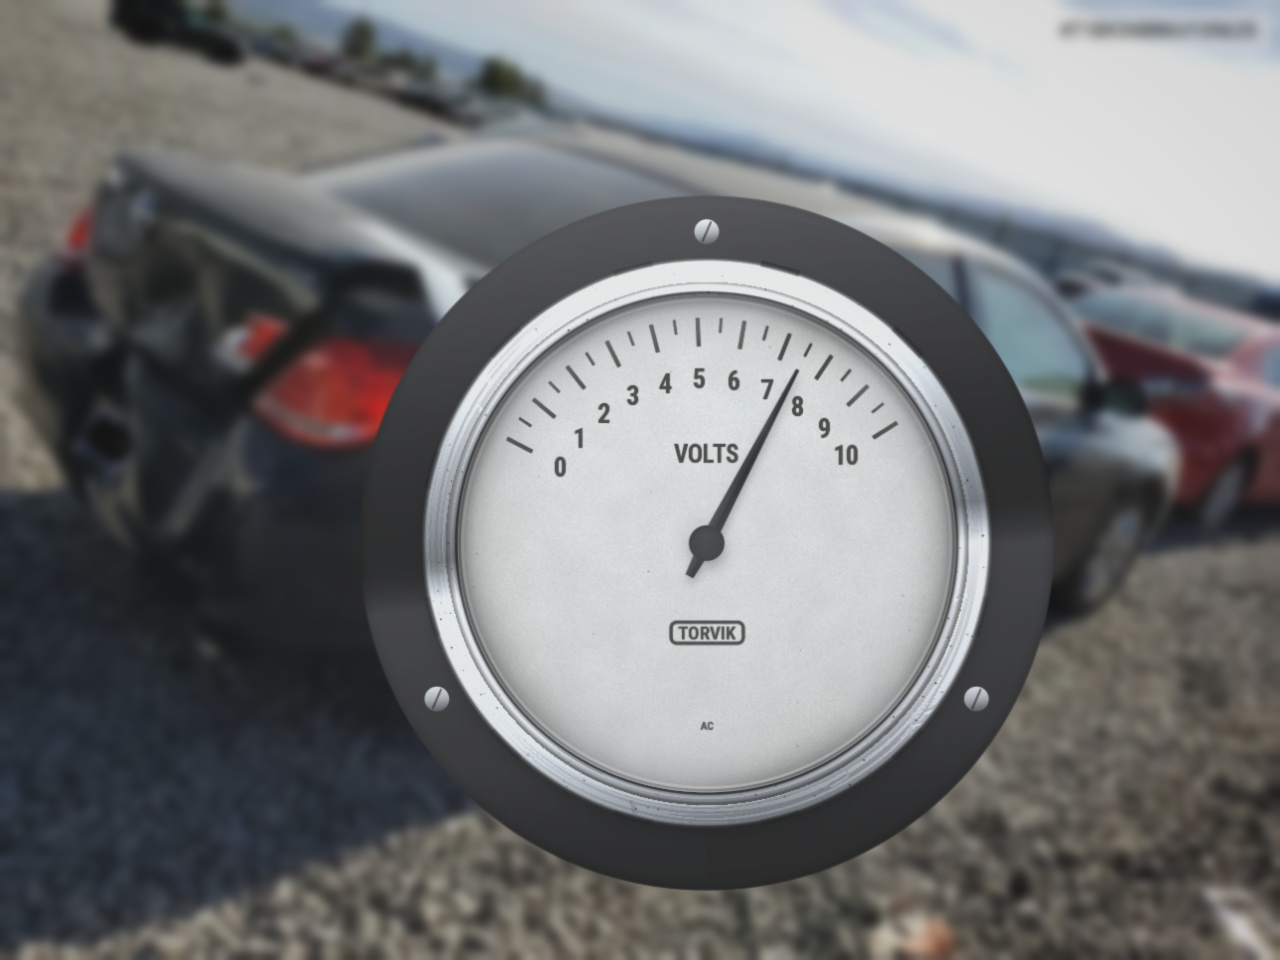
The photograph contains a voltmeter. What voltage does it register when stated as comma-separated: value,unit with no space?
7.5,V
